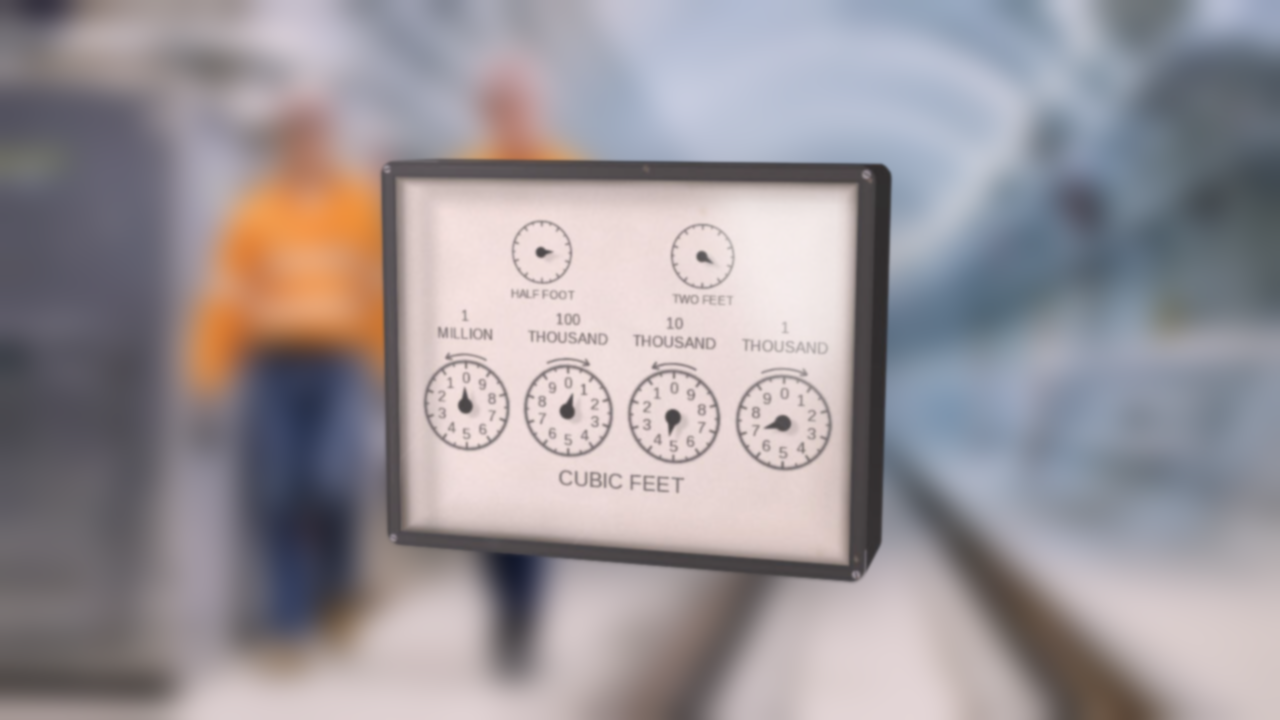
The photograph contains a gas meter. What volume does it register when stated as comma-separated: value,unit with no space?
4700,ft³
